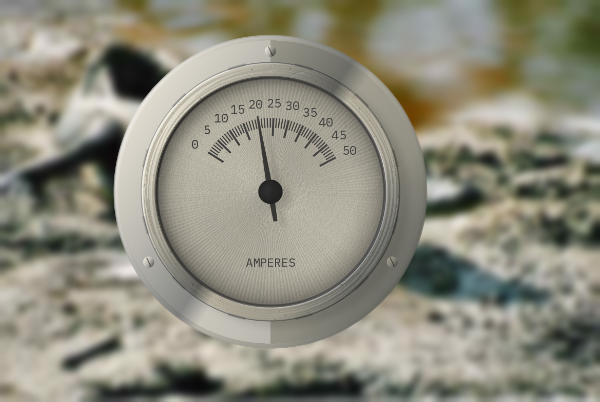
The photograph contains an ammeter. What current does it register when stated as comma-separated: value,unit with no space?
20,A
